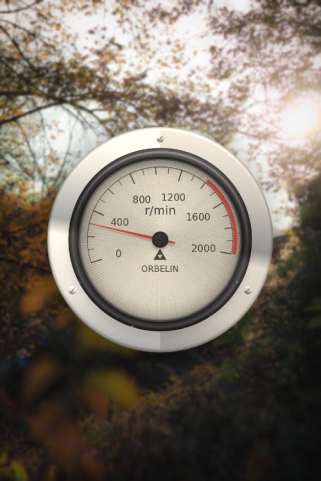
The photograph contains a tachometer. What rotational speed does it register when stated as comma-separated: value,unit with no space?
300,rpm
